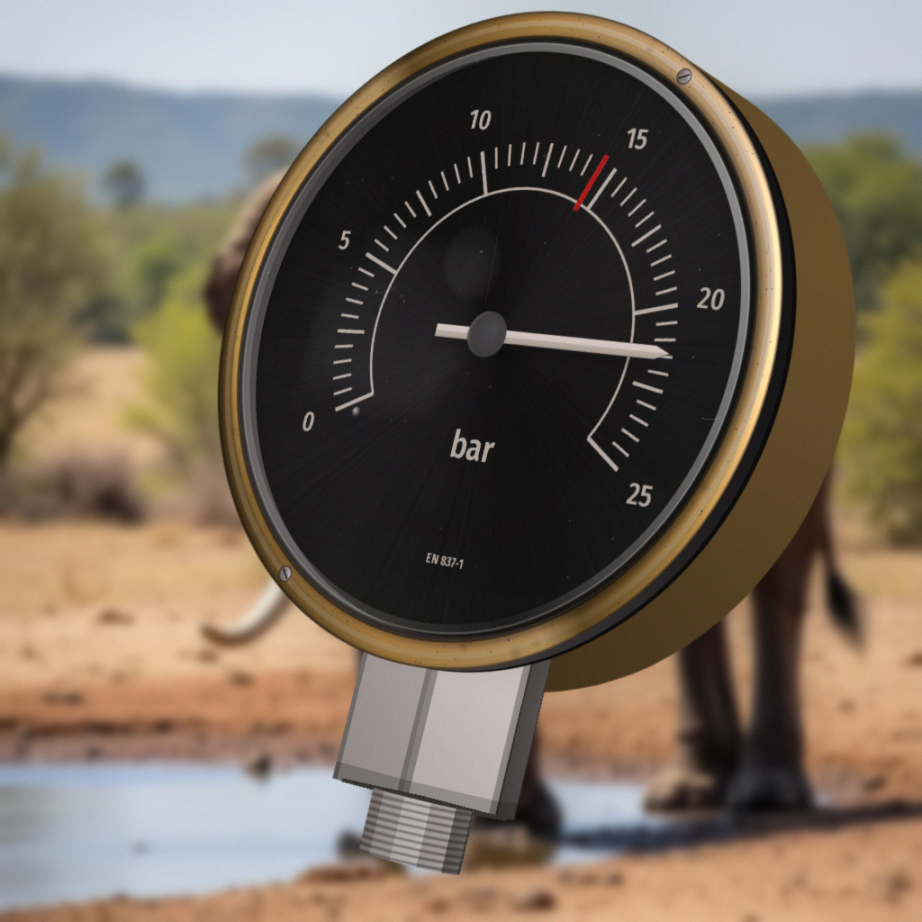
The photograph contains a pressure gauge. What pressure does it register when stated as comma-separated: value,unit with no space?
21.5,bar
